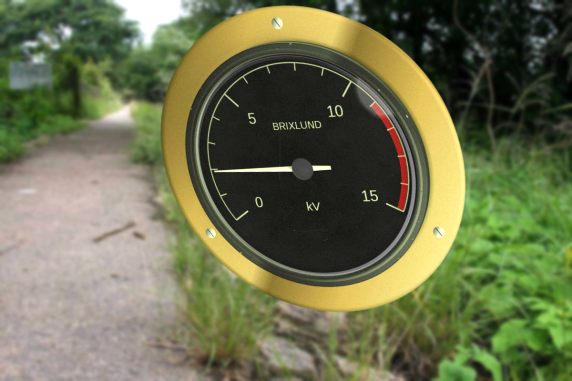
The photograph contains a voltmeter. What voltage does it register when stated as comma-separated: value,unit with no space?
2,kV
